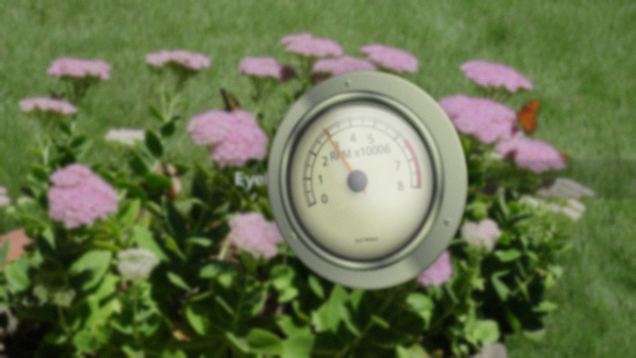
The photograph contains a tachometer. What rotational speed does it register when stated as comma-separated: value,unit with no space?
3000,rpm
